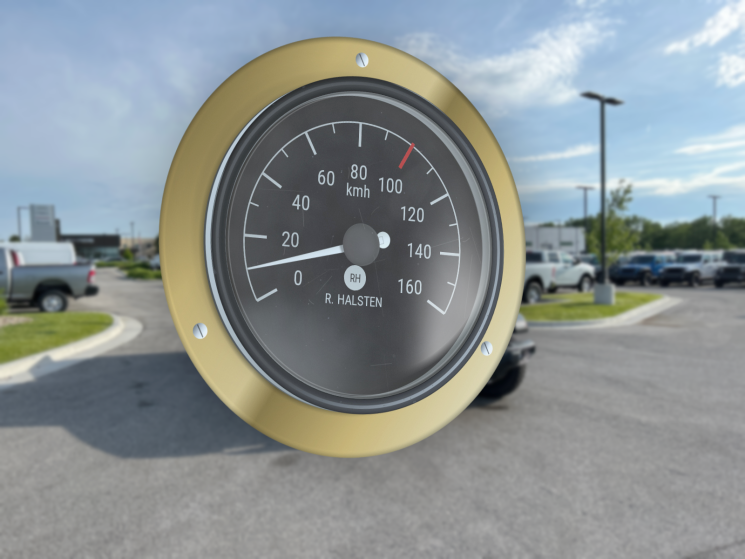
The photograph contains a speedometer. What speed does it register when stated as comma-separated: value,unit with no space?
10,km/h
